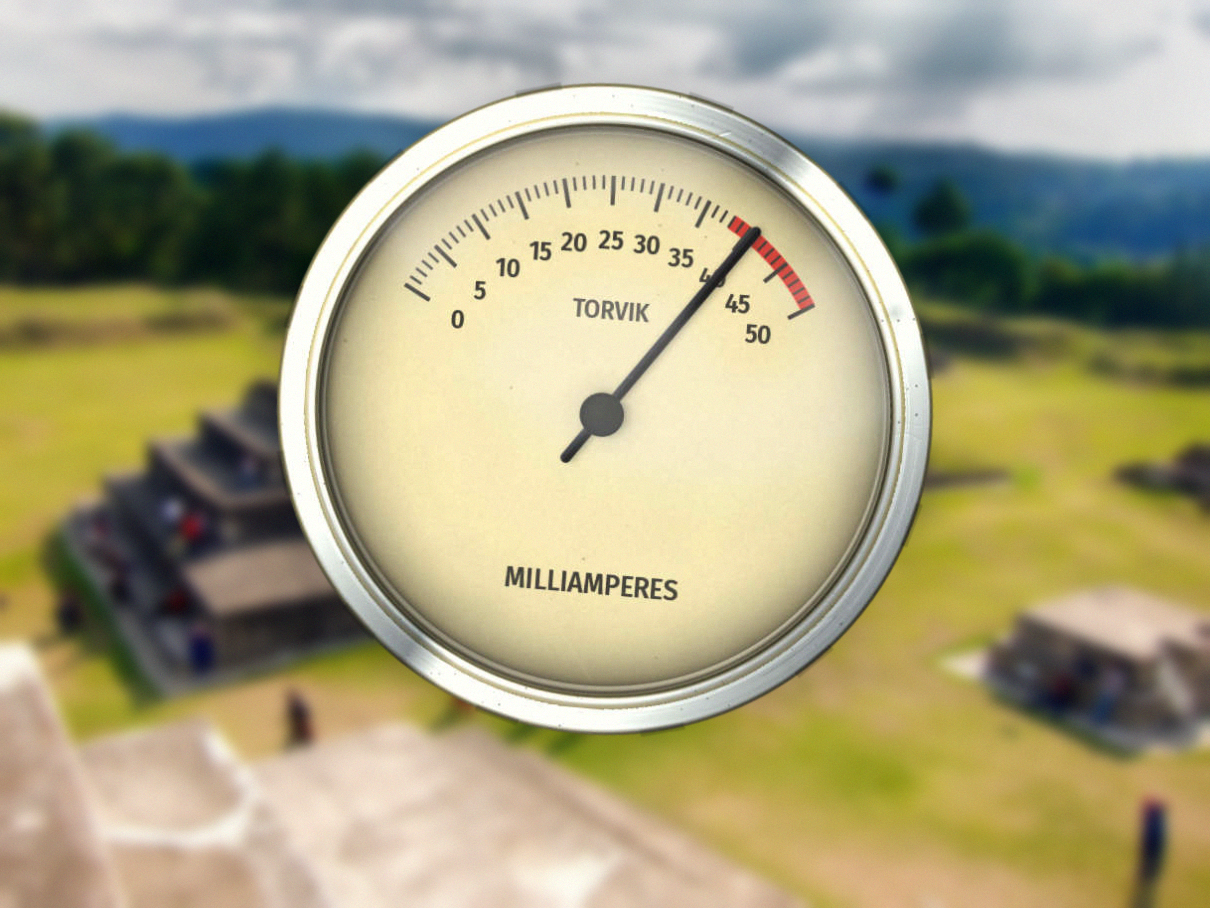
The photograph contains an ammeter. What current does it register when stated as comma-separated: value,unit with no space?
40.5,mA
